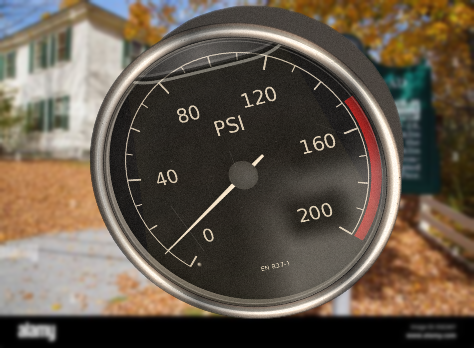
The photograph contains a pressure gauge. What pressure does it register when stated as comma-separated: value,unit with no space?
10,psi
